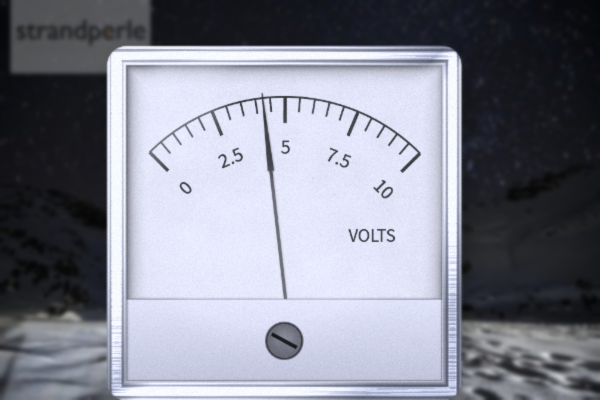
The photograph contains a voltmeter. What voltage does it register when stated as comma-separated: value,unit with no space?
4.25,V
